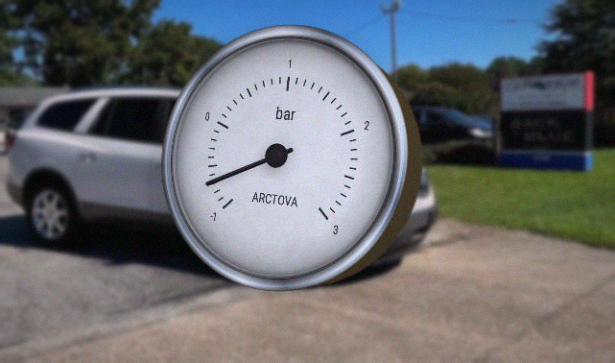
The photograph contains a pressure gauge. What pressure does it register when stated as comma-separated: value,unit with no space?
-0.7,bar
